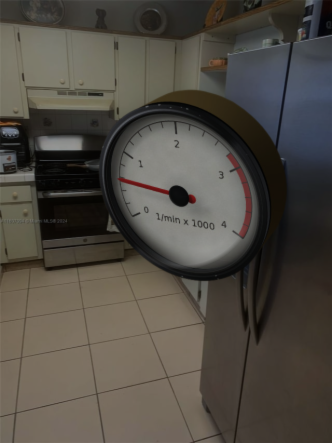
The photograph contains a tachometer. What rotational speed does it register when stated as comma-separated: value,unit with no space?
600,rpm
